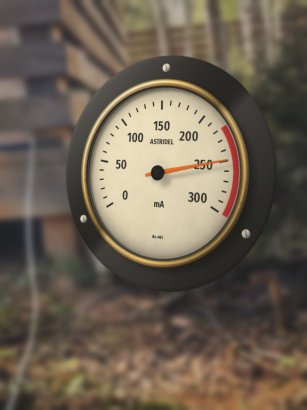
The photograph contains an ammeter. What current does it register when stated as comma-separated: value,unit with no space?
250,mA
